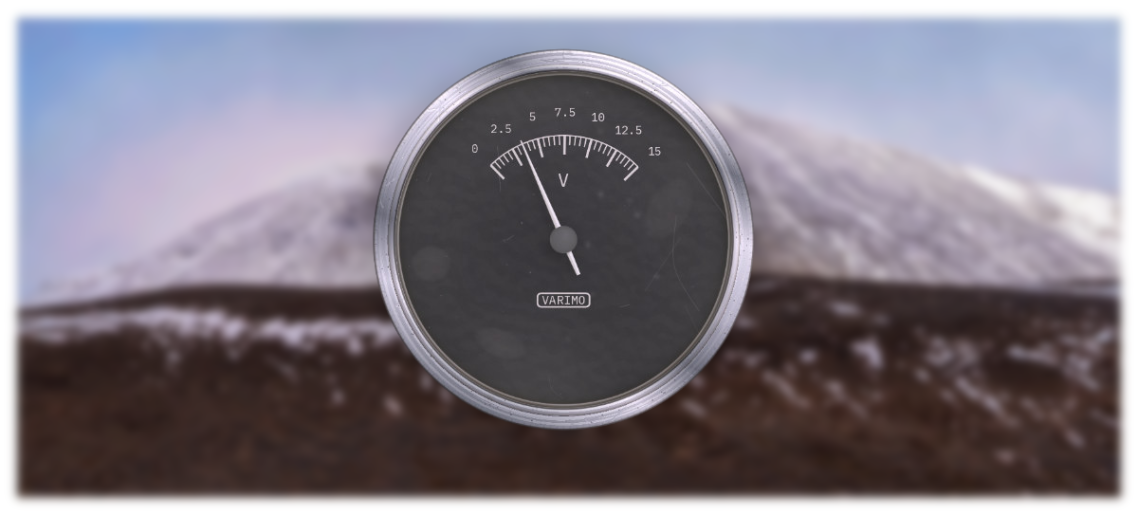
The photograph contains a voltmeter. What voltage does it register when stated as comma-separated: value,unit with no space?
3.5,V
